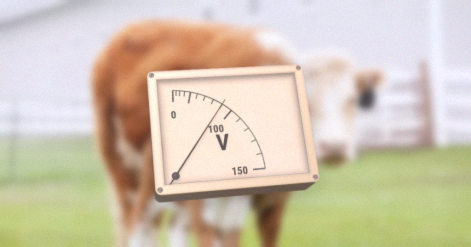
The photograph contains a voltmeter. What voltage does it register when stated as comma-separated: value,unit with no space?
90,V
